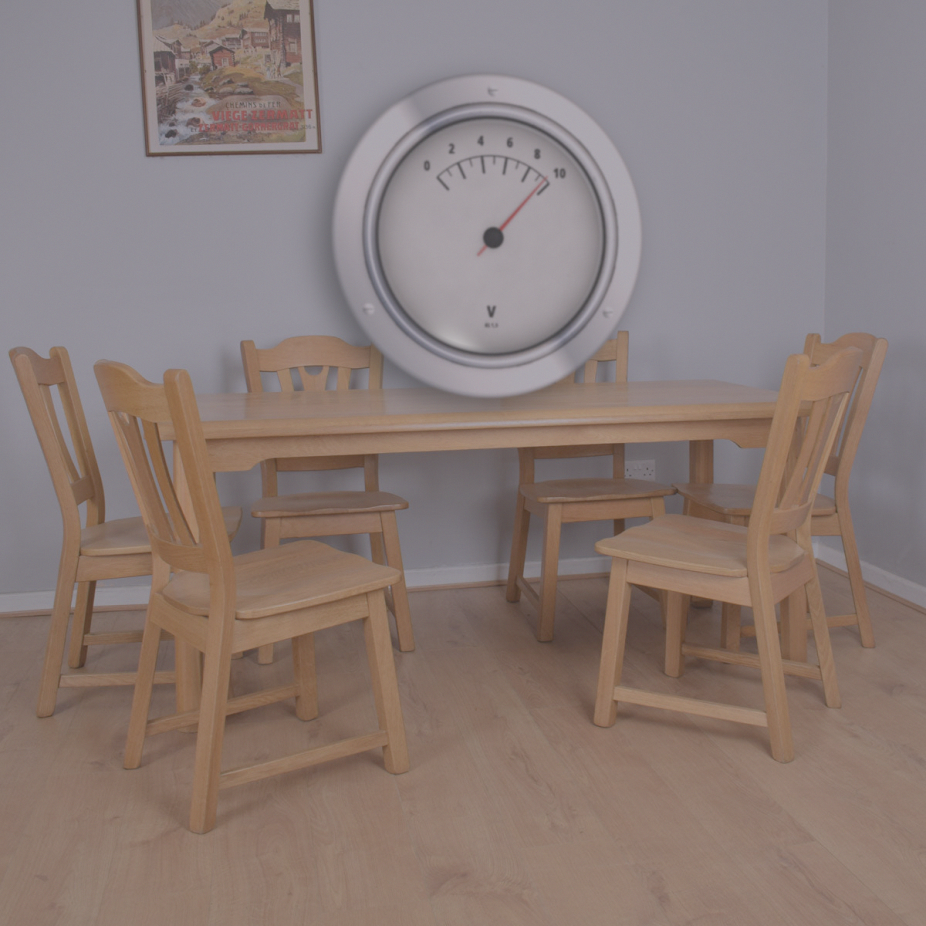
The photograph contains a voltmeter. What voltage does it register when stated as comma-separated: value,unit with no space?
9.5,V
